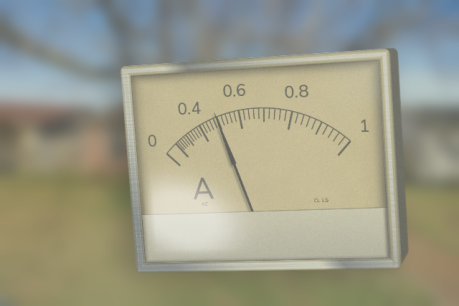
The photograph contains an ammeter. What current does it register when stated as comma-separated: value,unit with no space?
0.5,A
